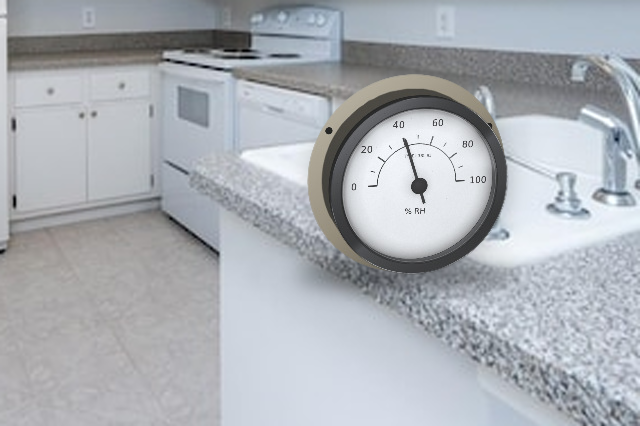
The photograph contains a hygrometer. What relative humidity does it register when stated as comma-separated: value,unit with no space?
40,%
